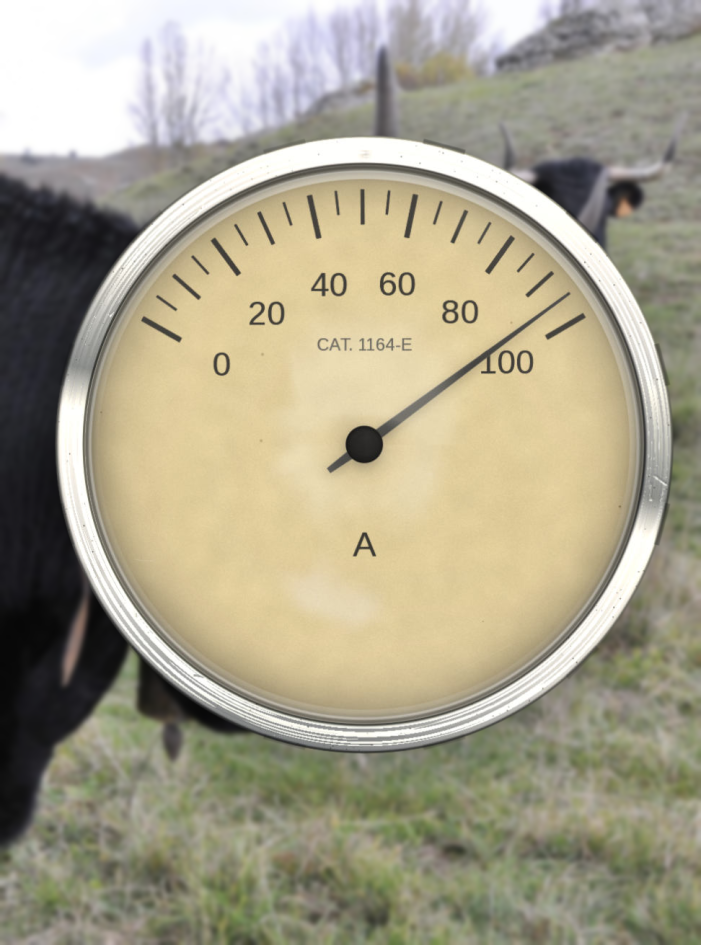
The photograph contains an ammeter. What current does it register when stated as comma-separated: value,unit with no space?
95,A
